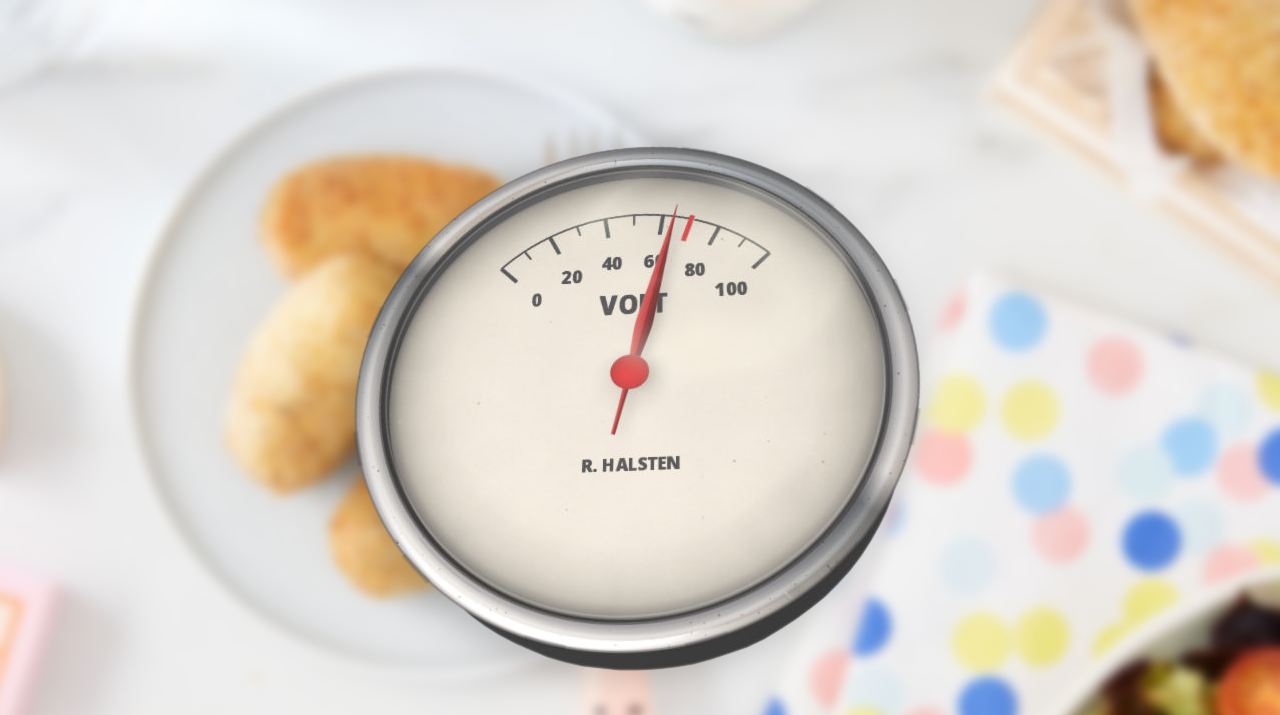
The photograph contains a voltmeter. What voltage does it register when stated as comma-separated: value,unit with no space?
65,V
